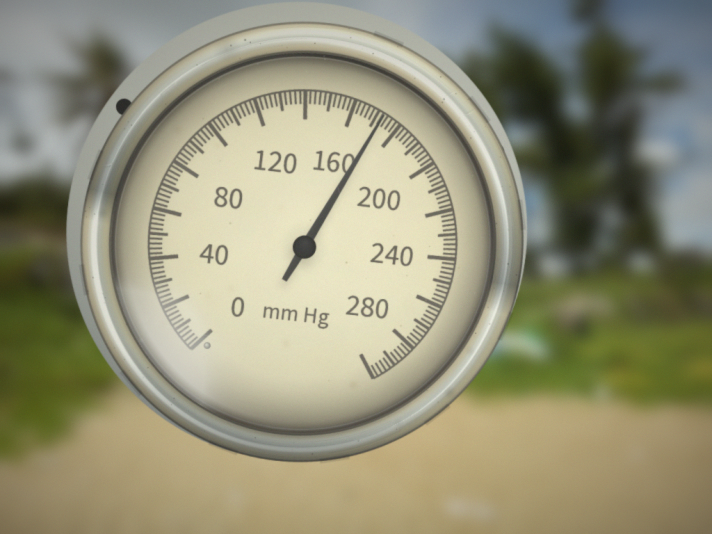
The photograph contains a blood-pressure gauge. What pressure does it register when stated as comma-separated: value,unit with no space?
172,mmHg
